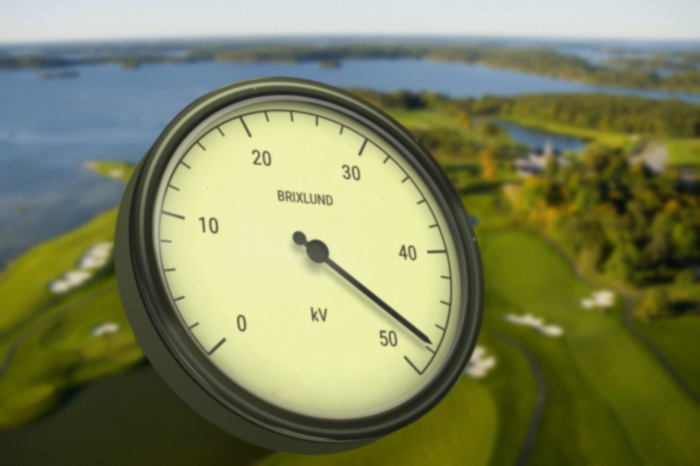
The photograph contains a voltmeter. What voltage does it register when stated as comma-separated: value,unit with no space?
48,kV
